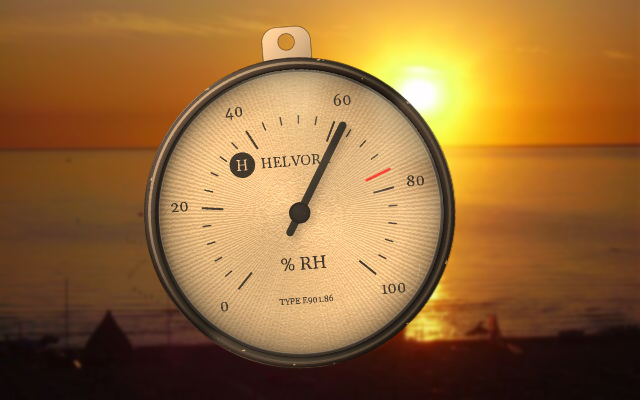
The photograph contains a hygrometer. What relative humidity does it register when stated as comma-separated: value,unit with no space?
62,%
